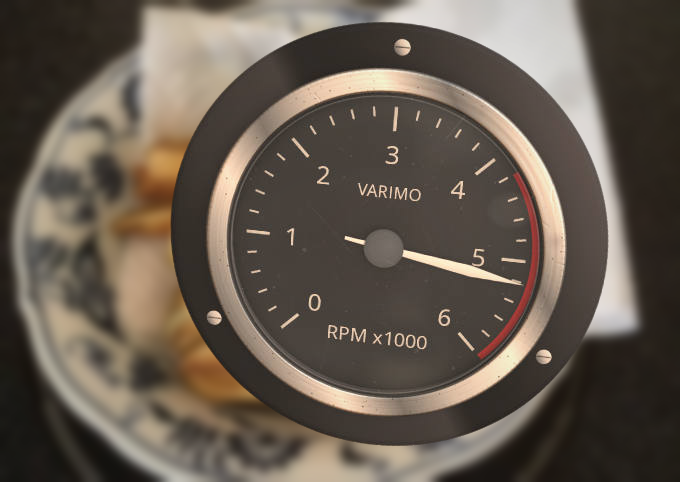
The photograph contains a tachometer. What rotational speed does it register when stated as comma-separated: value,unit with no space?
5200,rpm
